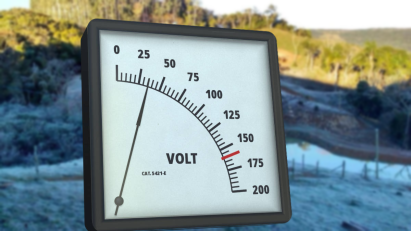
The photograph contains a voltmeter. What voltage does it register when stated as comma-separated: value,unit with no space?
35,V
